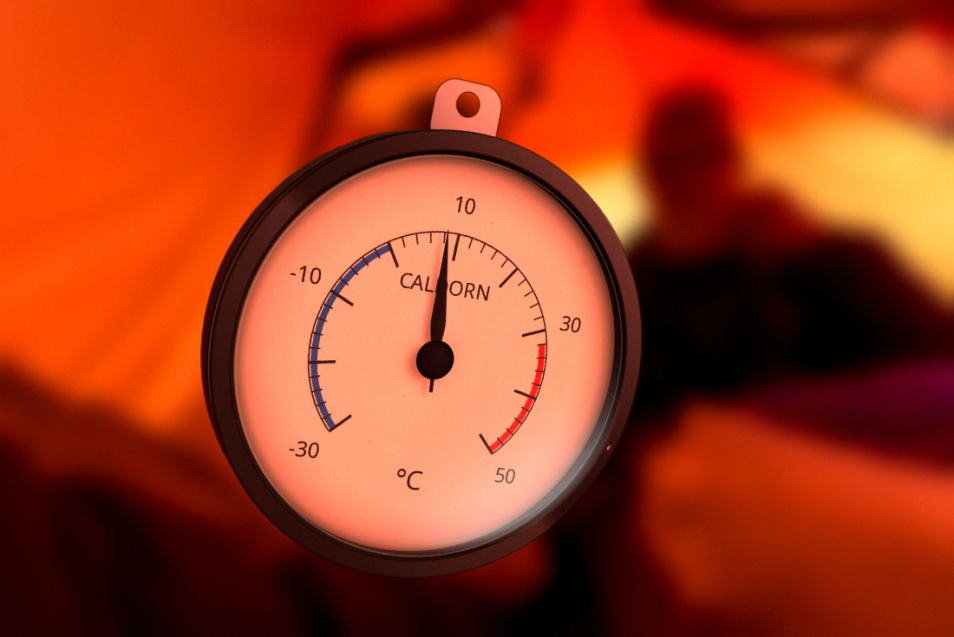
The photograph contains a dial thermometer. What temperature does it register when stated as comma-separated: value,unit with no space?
8,°C
